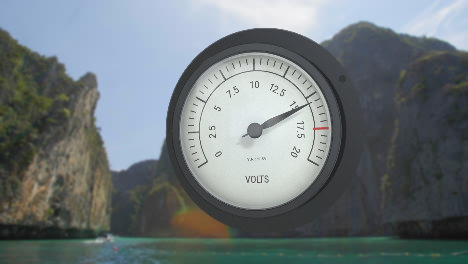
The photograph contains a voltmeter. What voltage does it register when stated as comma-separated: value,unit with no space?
15.5,V
